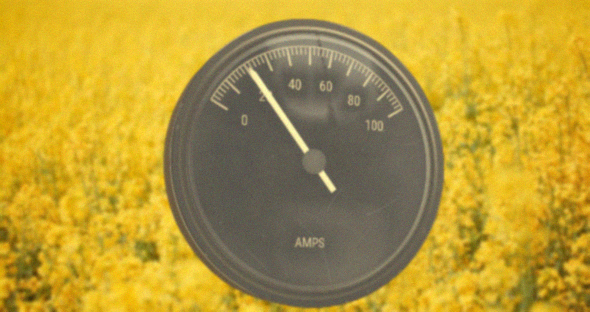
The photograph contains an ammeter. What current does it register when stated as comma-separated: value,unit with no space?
20,A
